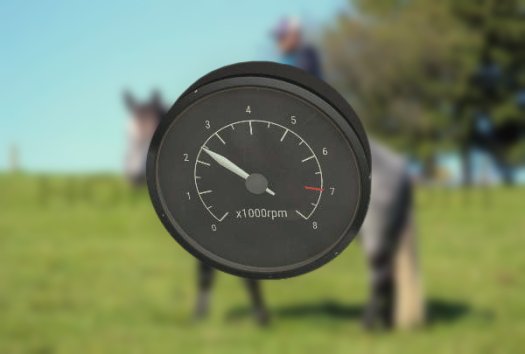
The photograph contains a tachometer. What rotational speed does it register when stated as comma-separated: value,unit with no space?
2500,rpm
